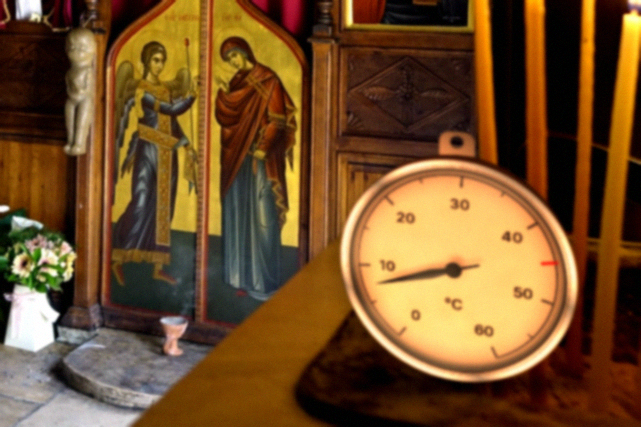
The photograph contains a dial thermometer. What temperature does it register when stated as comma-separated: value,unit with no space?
7.5,°C
